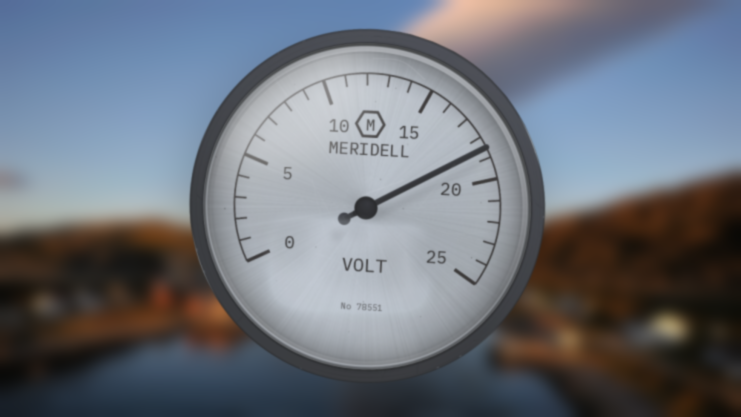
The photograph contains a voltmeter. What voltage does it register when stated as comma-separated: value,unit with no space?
18.5,V
